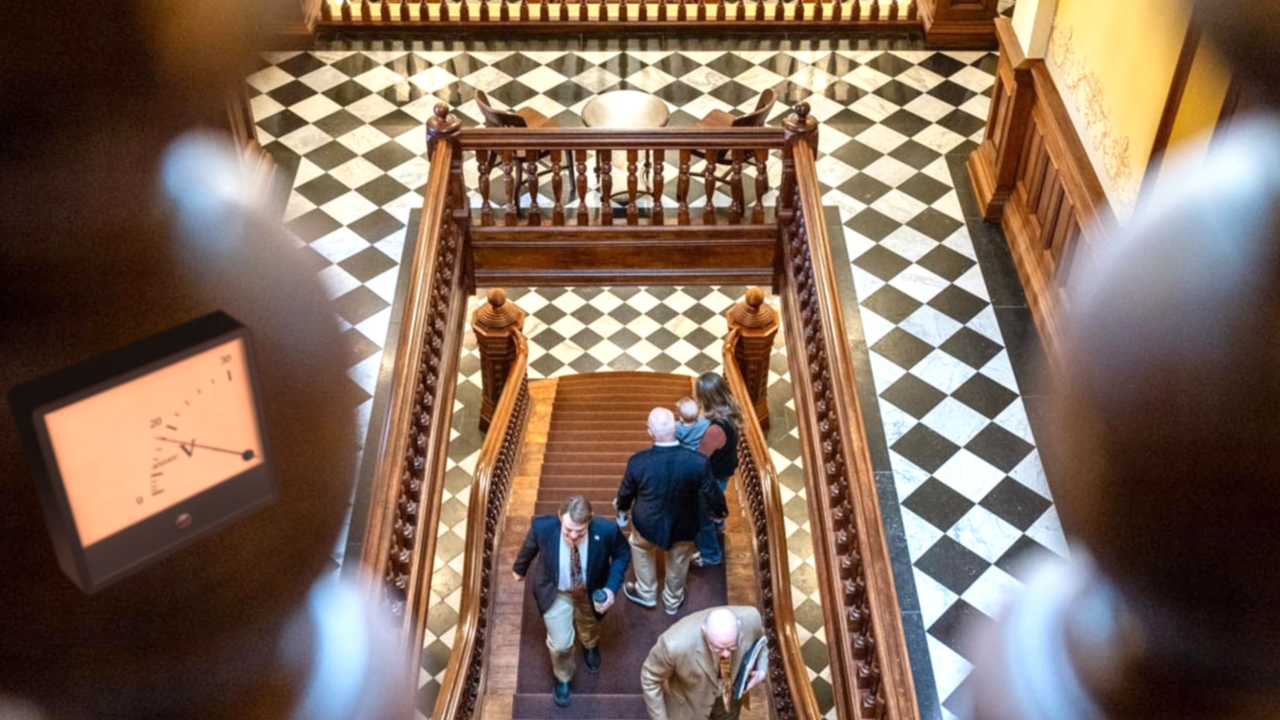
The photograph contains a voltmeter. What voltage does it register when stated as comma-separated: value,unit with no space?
18,V
